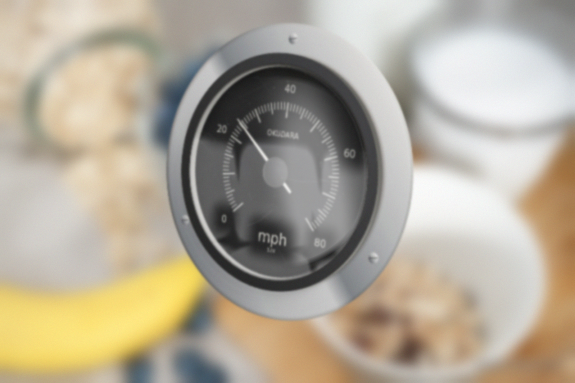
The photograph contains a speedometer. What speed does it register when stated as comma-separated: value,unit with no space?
25,mph
